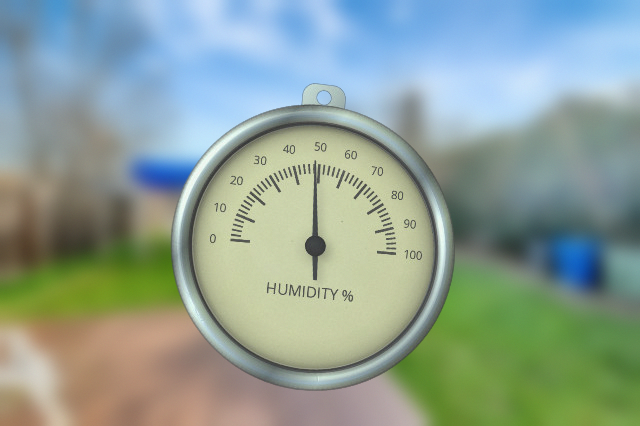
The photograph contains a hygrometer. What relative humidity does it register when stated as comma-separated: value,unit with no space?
48,%
